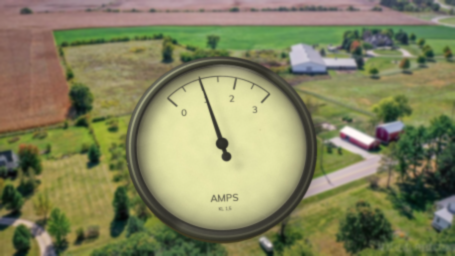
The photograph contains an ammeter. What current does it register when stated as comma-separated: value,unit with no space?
1,A
